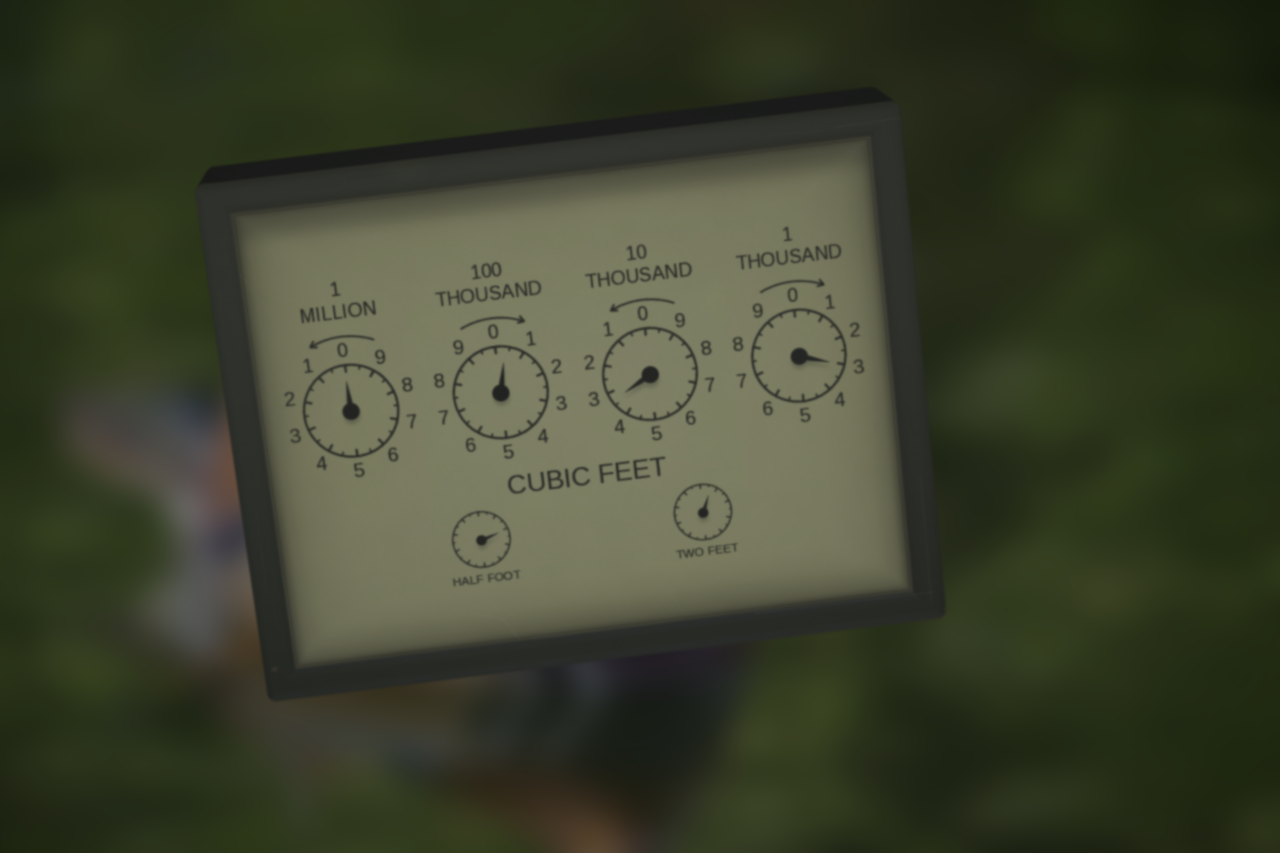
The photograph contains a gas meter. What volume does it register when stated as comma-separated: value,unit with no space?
3300,ft³
